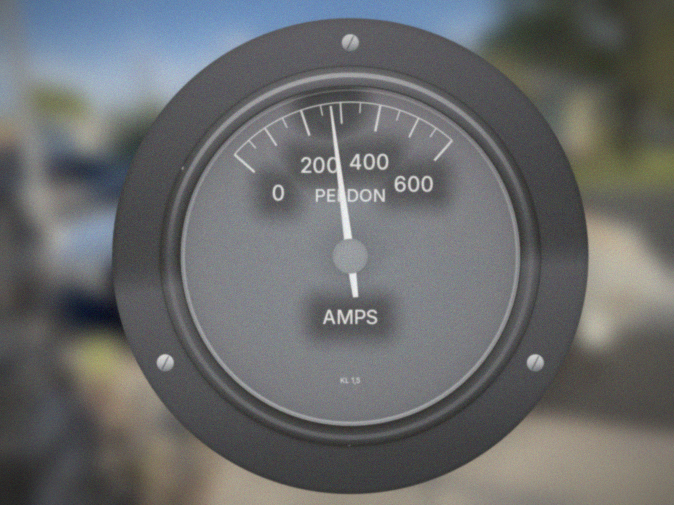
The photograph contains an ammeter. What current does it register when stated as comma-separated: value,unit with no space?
275,A
